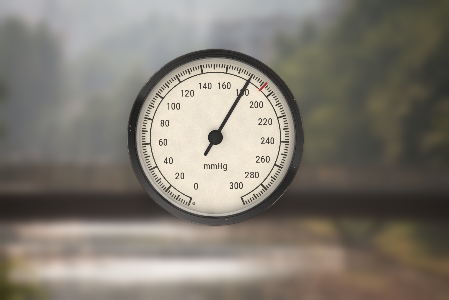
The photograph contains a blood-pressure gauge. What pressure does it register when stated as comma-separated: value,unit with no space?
180,mmHg
